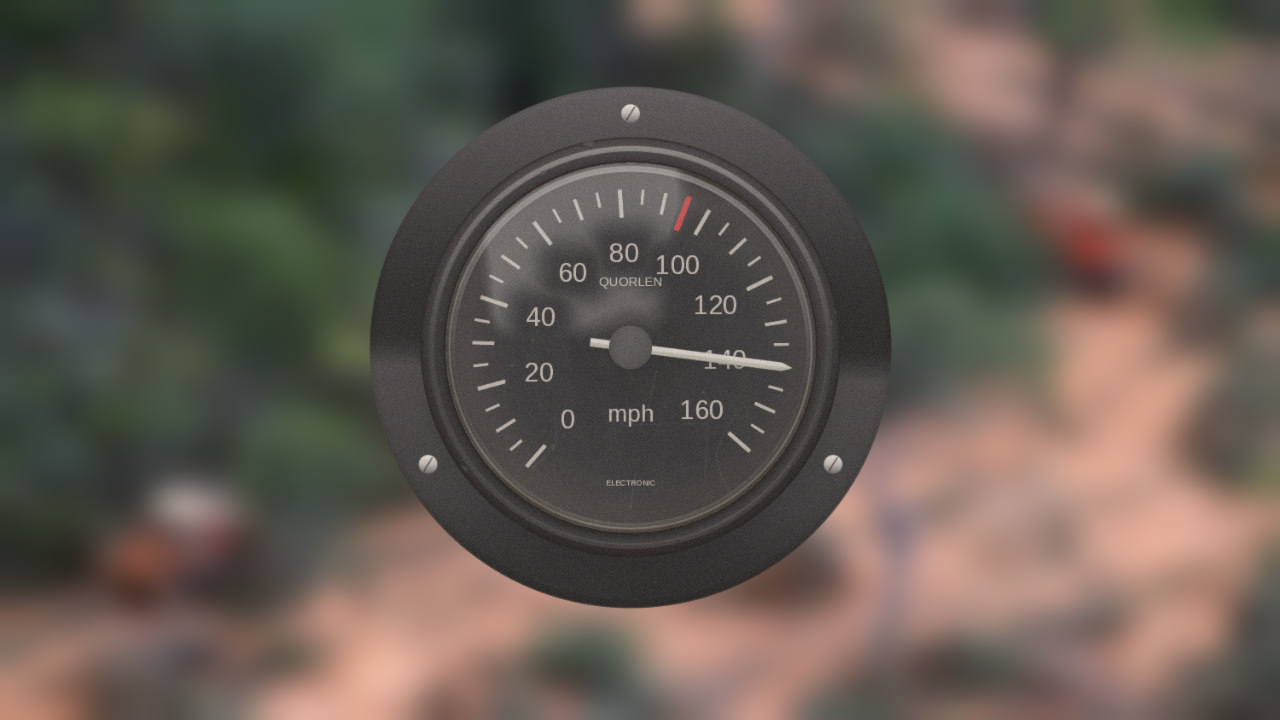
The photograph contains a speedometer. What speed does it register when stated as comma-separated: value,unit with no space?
140,mph
